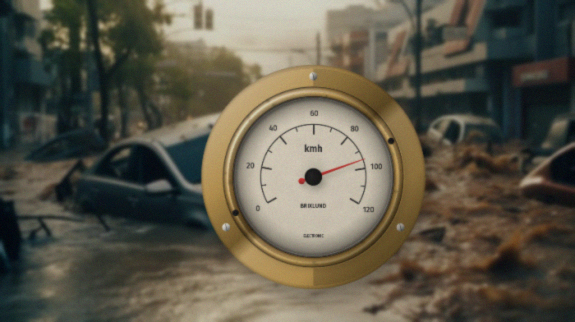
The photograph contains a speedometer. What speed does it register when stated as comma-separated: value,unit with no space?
95,km/h
